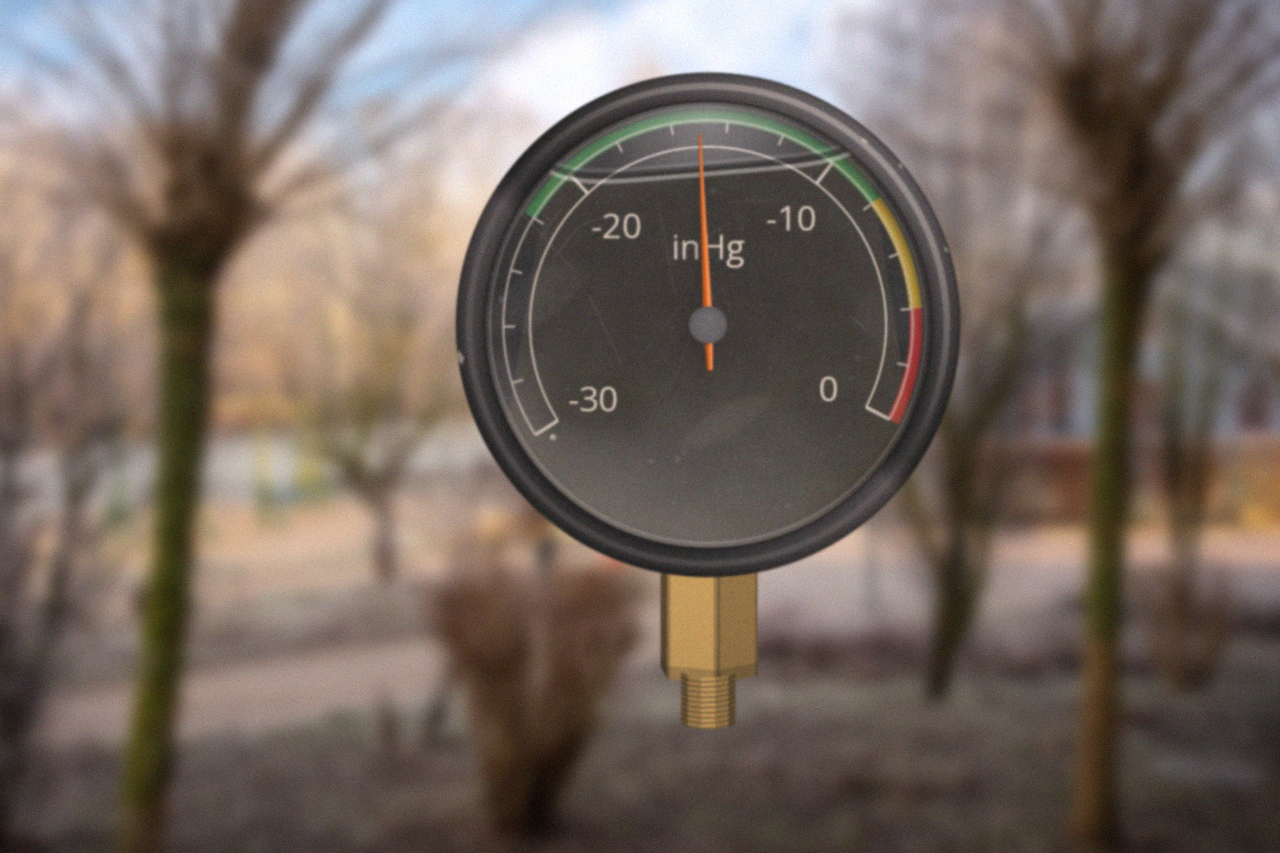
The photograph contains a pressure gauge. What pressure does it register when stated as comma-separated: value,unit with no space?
-15,inHg
